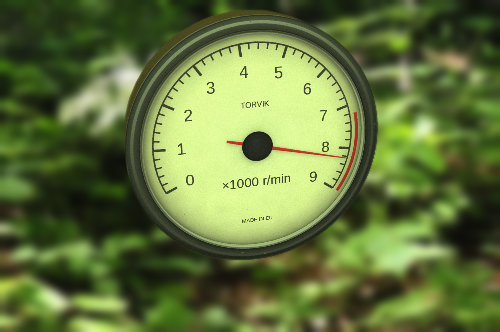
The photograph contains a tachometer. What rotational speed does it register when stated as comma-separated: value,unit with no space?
8200,rpm
